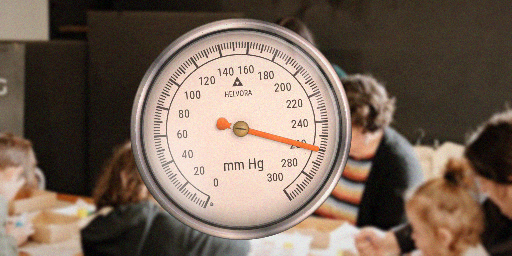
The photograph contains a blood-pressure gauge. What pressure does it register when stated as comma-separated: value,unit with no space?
260,mmHg
